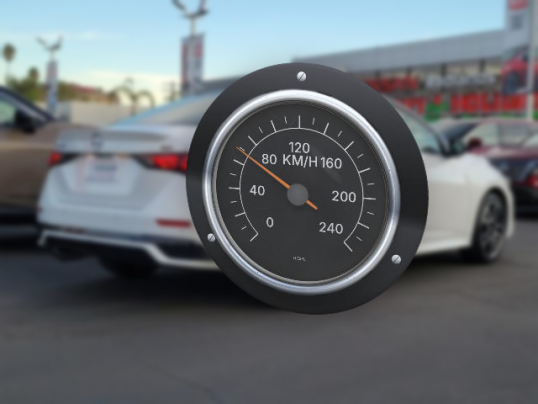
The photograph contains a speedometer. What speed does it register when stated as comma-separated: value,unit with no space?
70,km/h
